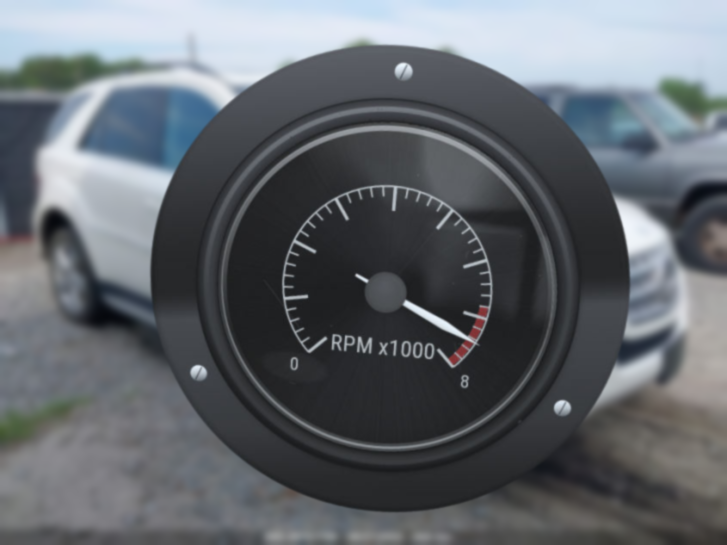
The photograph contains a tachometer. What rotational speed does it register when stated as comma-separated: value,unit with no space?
7400,rpm
